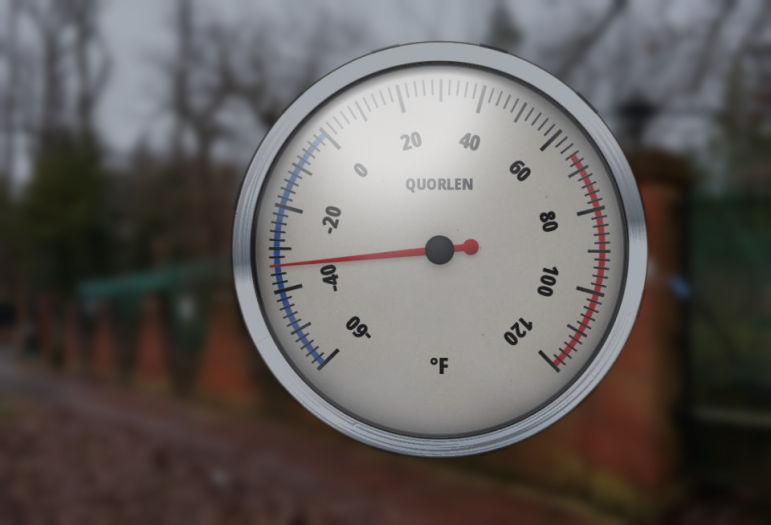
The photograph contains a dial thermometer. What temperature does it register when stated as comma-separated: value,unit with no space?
-34,°F
